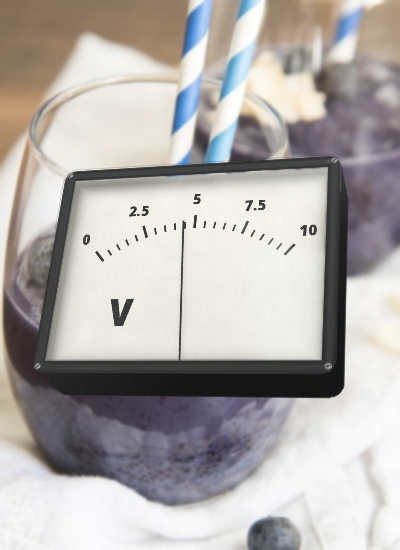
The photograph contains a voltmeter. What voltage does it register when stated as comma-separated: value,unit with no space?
4.5,V
